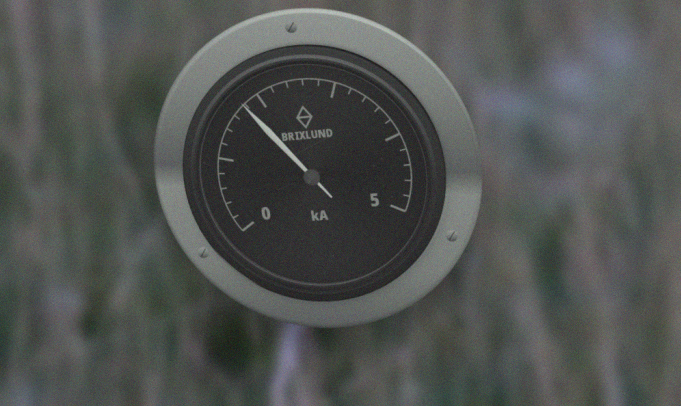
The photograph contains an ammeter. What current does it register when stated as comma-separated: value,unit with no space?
1.8,kA
